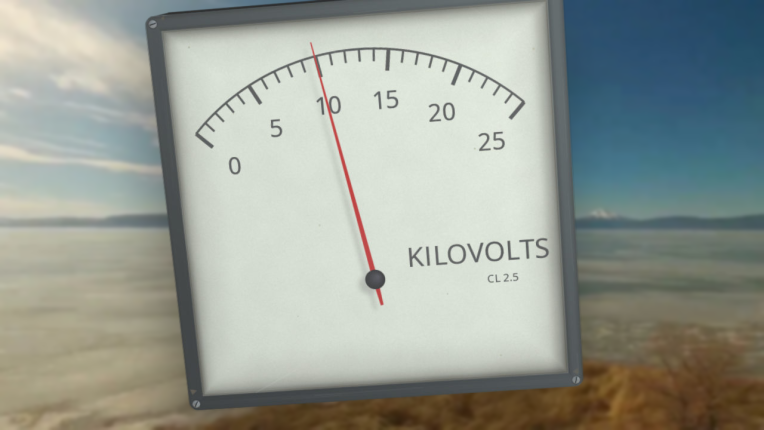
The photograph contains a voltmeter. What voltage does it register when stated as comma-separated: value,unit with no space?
10,kV
